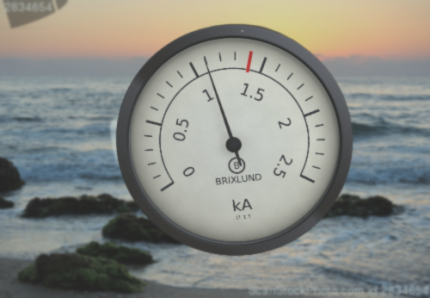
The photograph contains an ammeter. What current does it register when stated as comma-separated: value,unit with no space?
1.1,kA
